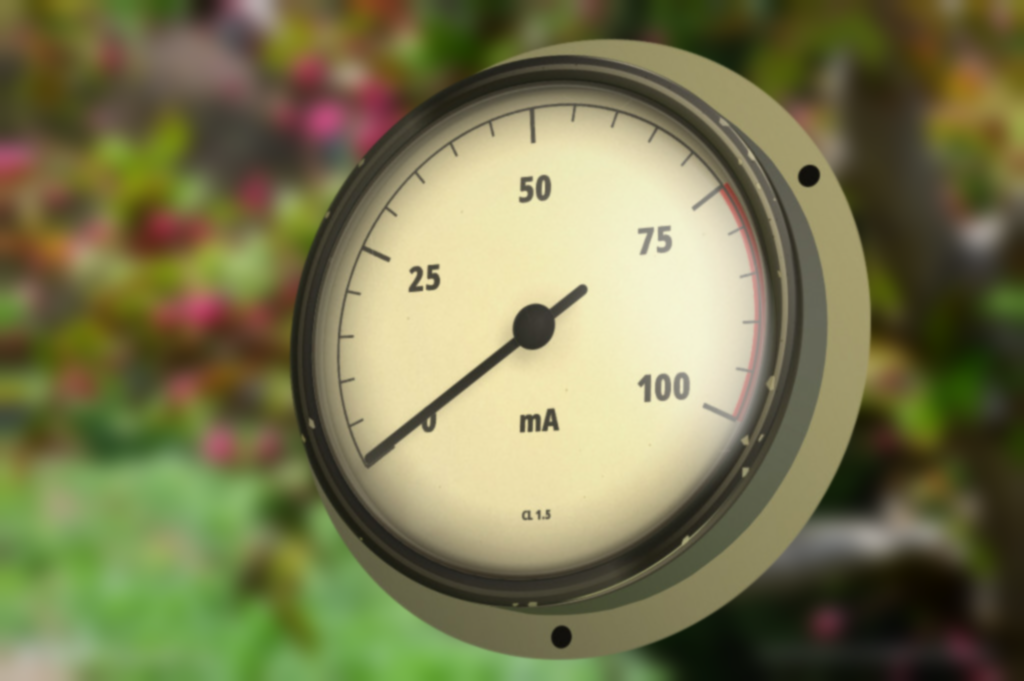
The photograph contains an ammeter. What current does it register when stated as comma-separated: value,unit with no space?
0,mA
